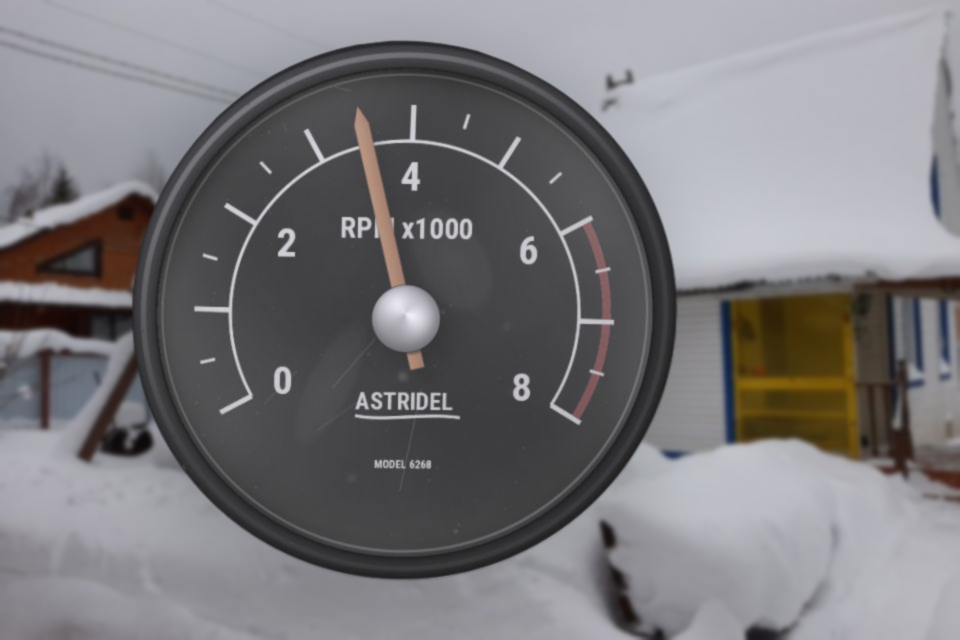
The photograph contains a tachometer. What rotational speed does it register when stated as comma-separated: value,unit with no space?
3500,rpm
